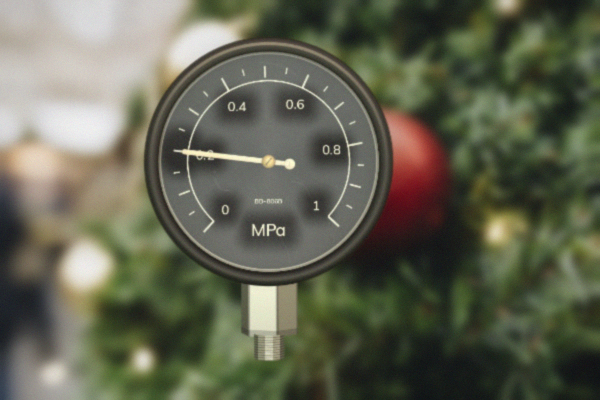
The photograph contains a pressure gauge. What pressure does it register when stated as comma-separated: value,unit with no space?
0.2,MPa
